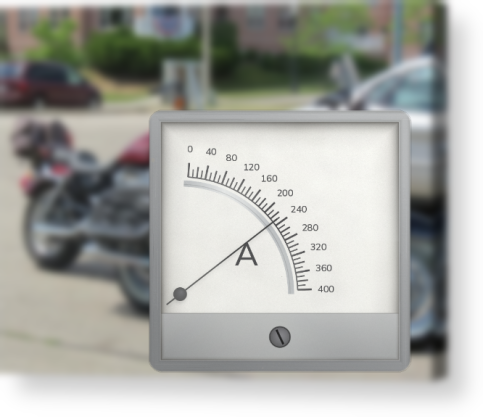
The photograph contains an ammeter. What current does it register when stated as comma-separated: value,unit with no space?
230,A
